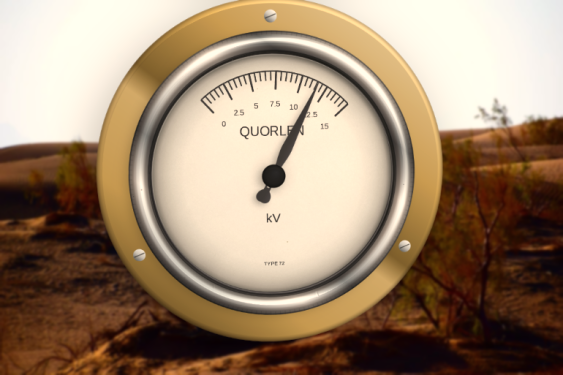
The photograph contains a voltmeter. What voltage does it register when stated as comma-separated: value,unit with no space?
11.5,kV
